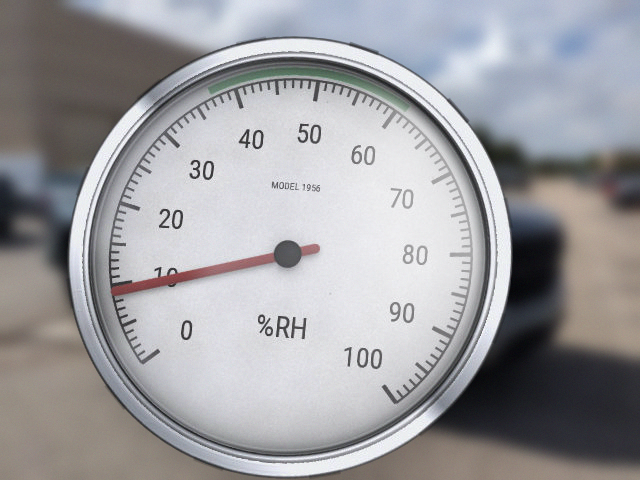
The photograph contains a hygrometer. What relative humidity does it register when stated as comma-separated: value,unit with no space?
9,%
